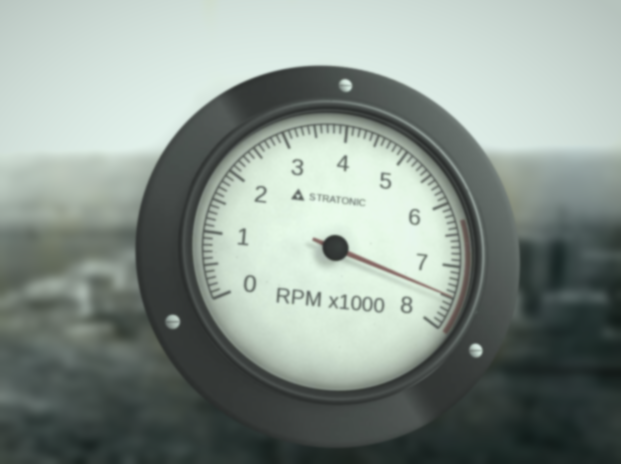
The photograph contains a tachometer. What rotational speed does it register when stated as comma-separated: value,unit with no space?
7500,rpm
